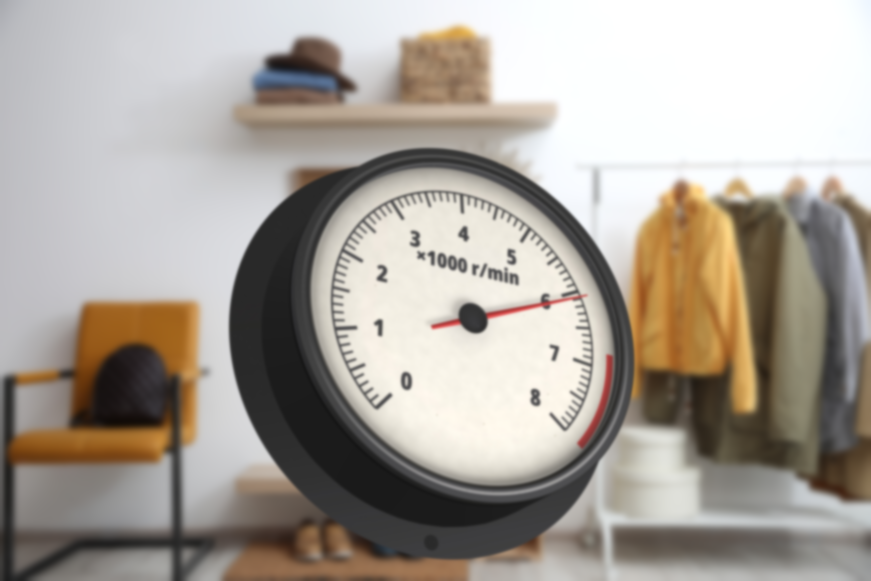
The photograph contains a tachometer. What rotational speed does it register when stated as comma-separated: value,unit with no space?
6100,rpm
